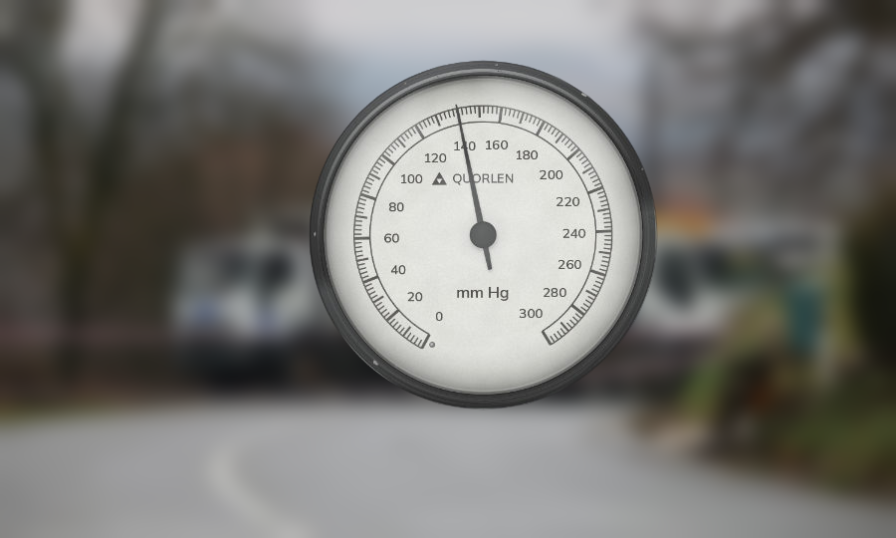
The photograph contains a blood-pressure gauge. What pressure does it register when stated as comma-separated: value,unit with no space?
140,mmHg
